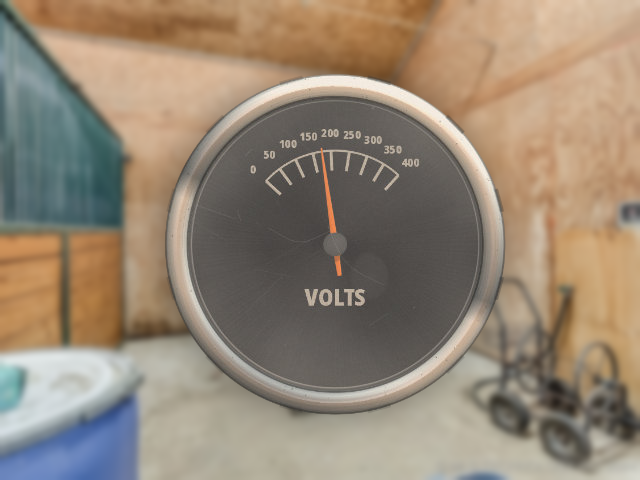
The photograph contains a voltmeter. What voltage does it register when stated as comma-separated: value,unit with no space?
175,V
